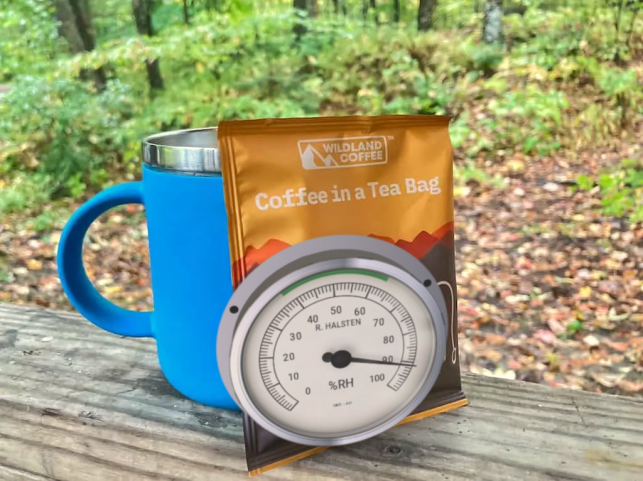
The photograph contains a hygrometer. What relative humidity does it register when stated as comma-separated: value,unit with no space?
90,%
